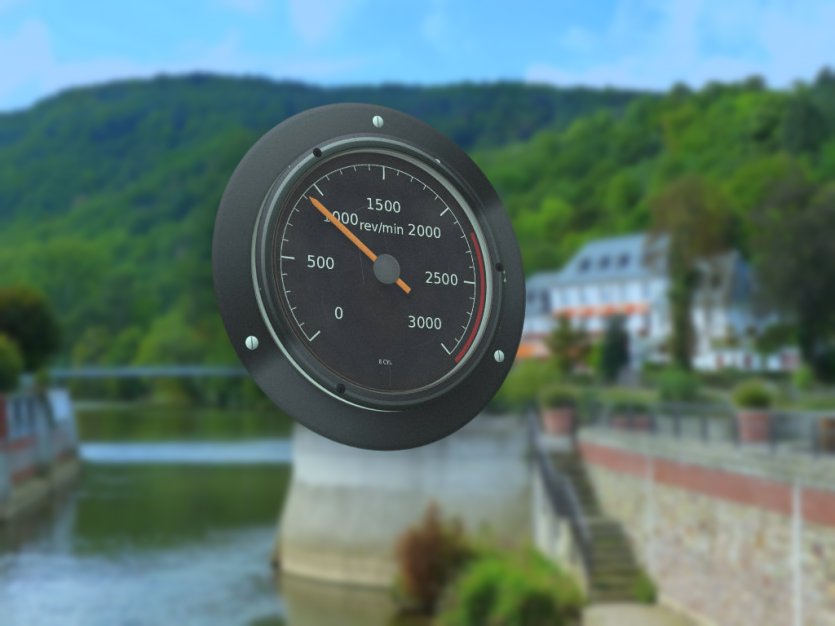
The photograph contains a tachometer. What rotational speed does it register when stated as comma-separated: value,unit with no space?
900,rpm
